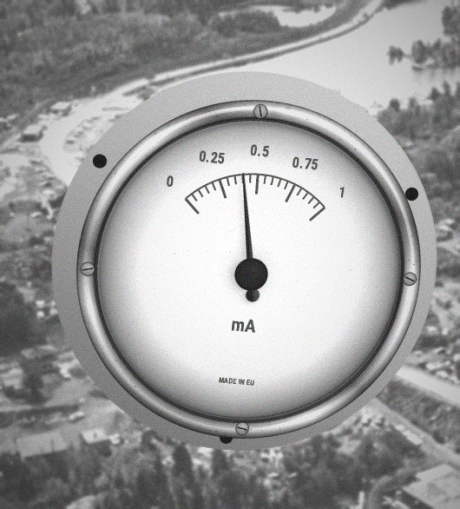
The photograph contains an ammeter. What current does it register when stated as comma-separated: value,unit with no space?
0.4,mA
